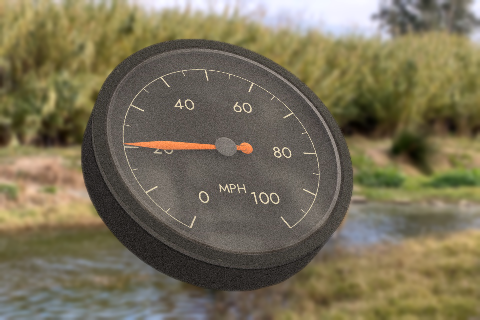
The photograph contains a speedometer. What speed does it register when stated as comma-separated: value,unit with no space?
20,mph
